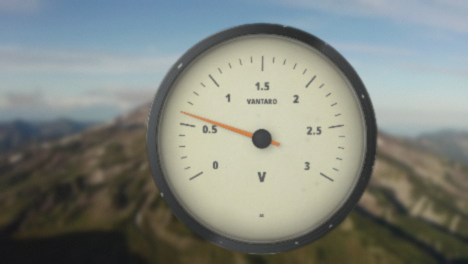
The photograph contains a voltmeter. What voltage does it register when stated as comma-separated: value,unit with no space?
0.6,V
